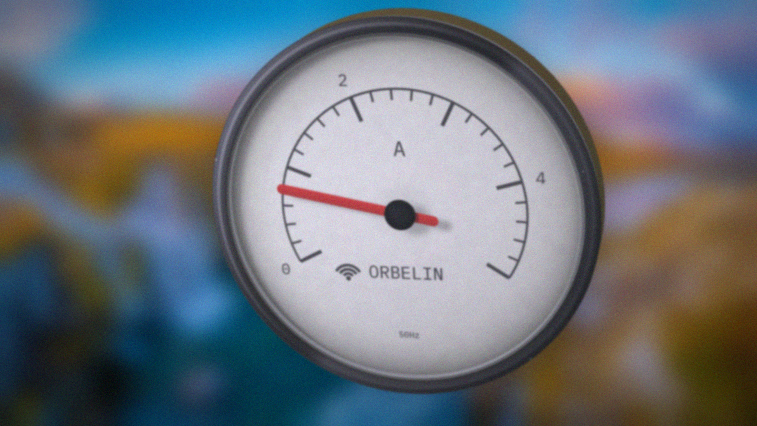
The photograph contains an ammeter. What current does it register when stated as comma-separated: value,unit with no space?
0.8,A
